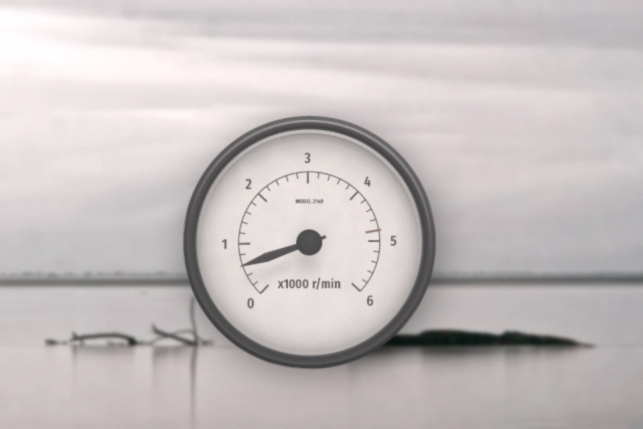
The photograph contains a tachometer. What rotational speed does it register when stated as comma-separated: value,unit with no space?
600,rpm
